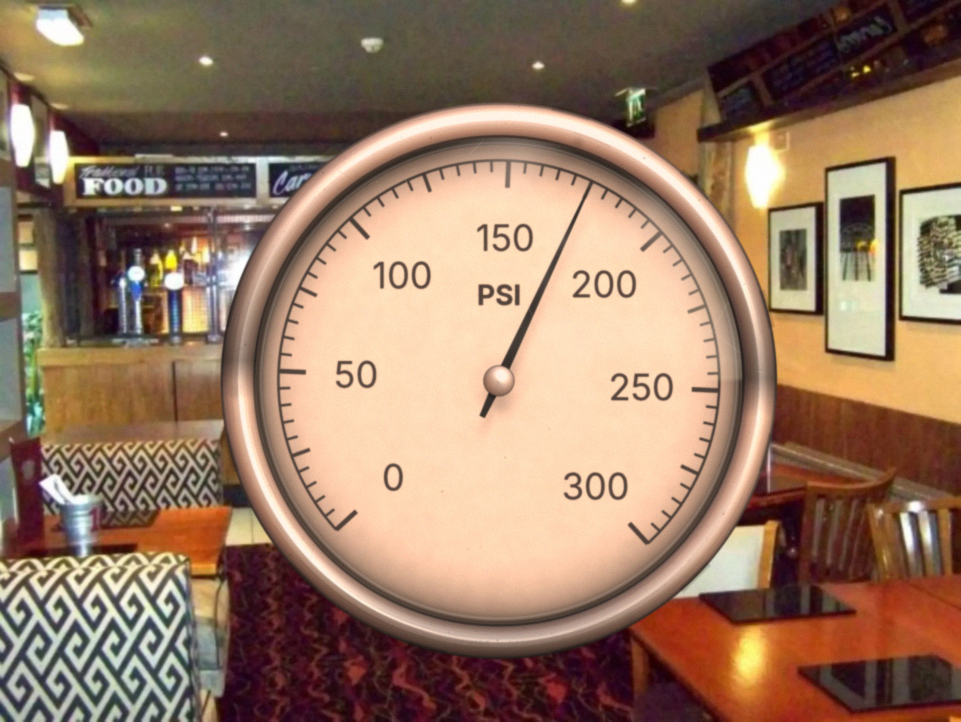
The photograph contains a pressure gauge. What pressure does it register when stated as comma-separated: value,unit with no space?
175,psi
